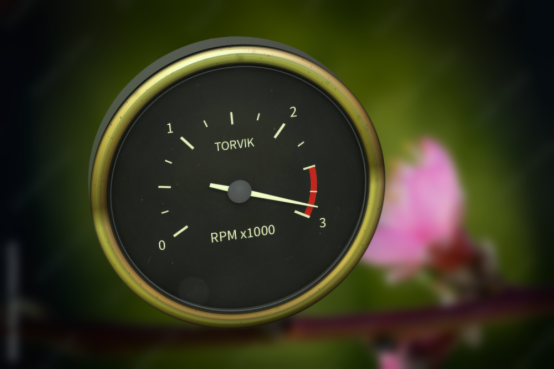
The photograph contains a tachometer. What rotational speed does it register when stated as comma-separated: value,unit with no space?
2875,rpm
